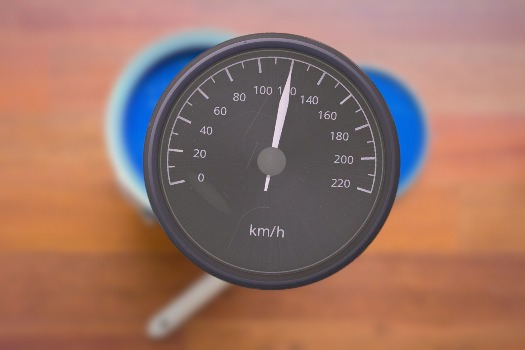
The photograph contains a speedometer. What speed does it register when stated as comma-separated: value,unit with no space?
120,km/h
